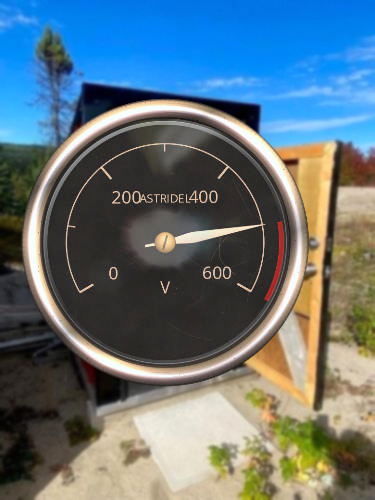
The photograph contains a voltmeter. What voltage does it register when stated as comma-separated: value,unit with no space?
500,V
